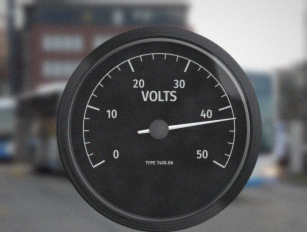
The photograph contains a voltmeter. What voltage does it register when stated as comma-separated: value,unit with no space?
42,V
